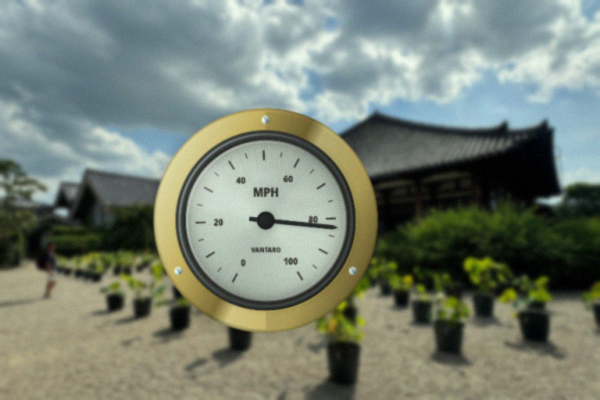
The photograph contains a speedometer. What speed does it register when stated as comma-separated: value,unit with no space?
82.5,mph
